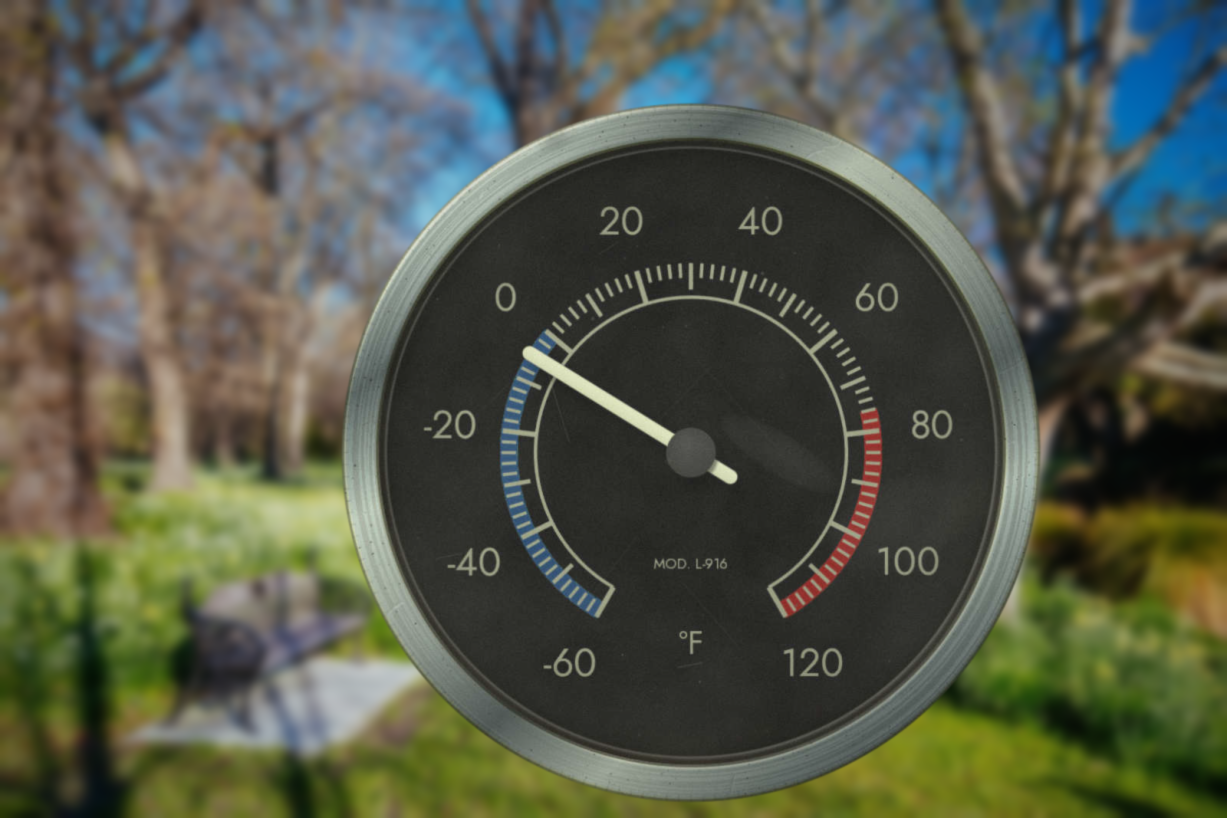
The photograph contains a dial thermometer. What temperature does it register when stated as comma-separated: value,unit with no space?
-5,°F
